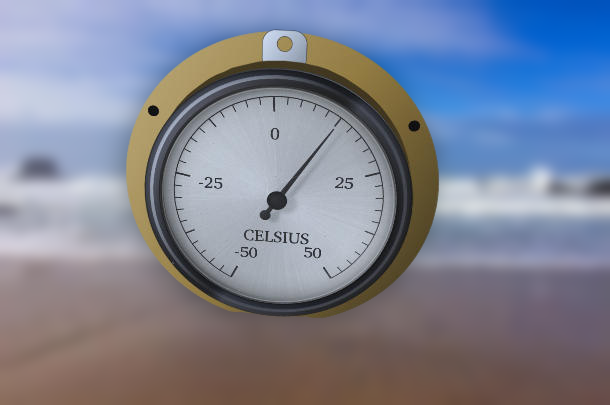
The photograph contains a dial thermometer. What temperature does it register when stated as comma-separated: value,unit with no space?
12.5,°C
